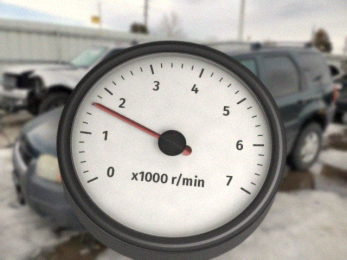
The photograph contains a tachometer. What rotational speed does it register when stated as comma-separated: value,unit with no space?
1600,rpm
